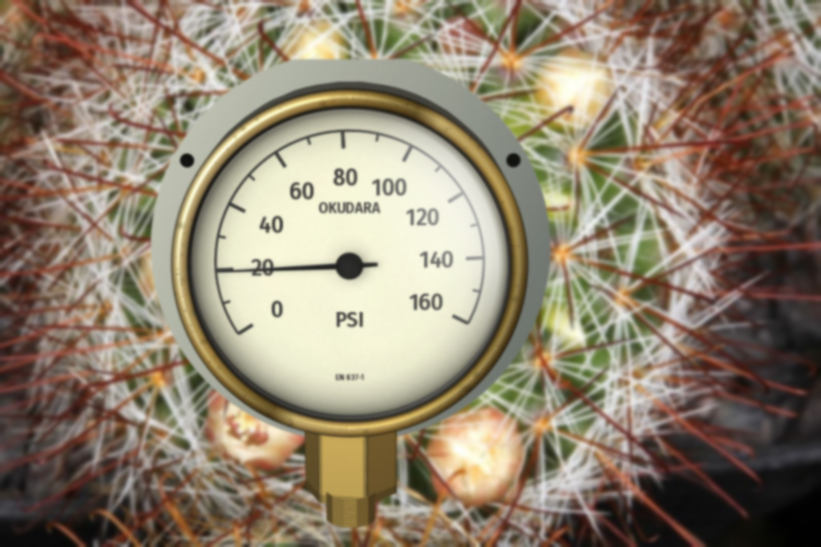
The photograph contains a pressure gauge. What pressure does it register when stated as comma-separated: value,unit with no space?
20,psi
